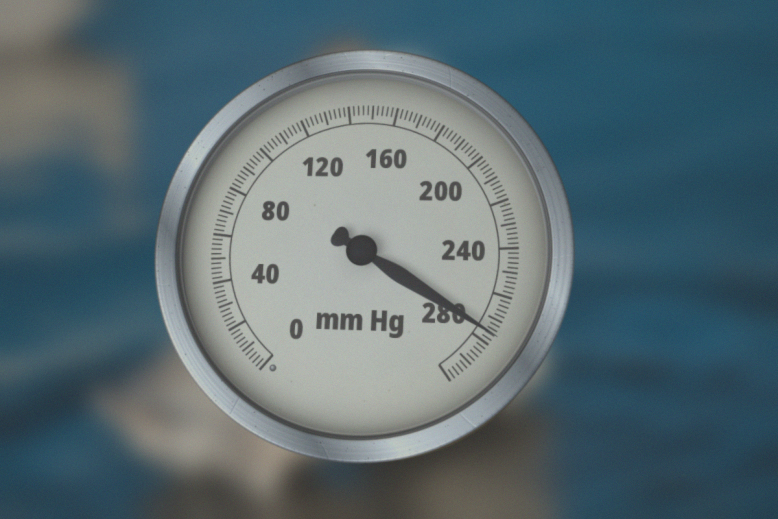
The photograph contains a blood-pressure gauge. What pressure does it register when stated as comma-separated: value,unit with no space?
276,mmHg
